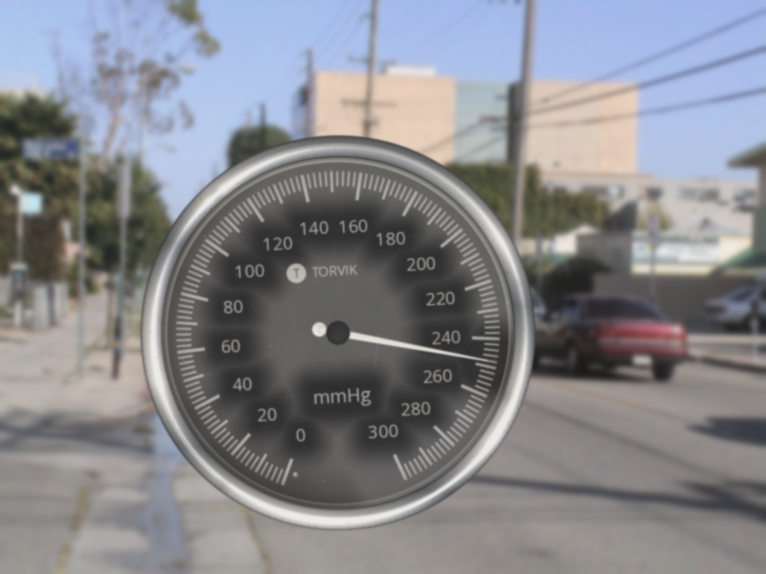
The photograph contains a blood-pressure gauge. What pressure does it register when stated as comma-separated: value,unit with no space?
248,mmHg
